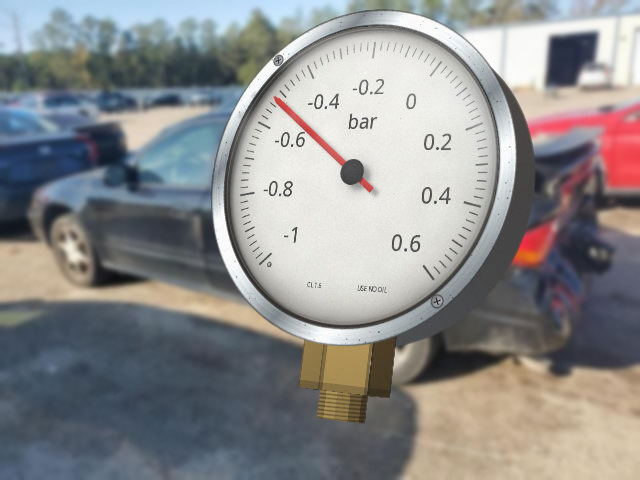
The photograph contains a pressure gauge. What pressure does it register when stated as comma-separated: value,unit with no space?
-0.52,bar
